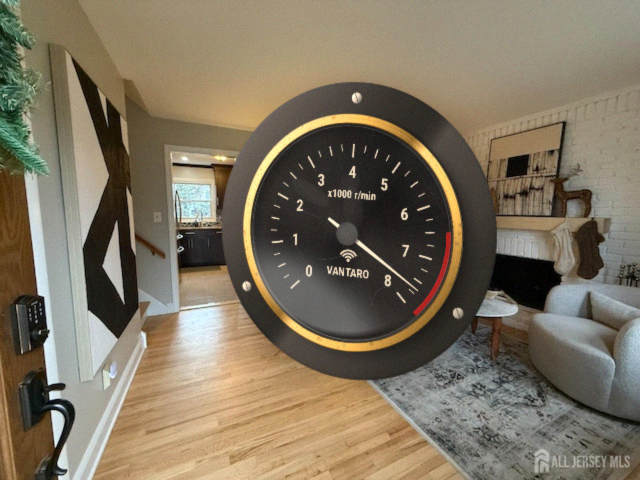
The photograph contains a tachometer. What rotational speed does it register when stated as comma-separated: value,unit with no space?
7625,rpm
